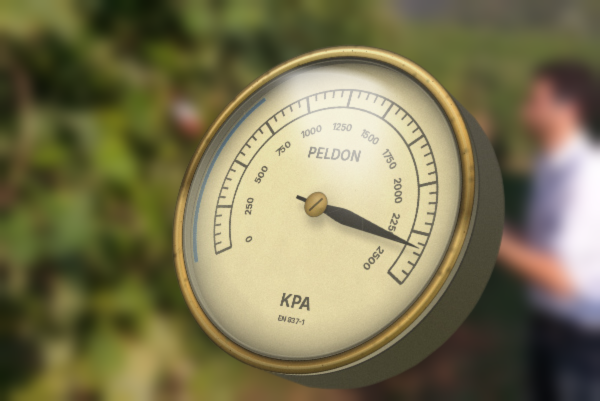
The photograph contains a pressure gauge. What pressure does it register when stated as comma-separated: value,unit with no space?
2325,kPa
